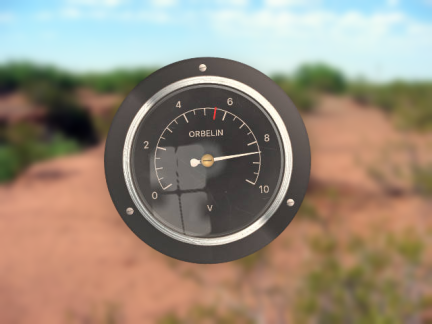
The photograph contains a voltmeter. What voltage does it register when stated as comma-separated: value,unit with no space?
8.5,V
